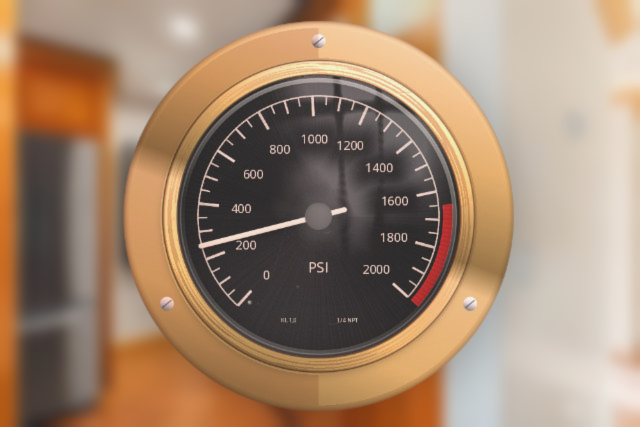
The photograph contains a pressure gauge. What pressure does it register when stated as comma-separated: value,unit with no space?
250,psi
